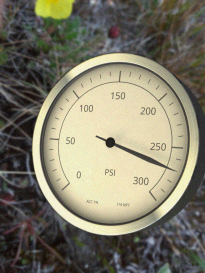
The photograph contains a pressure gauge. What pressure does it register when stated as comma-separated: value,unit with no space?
270,psi
